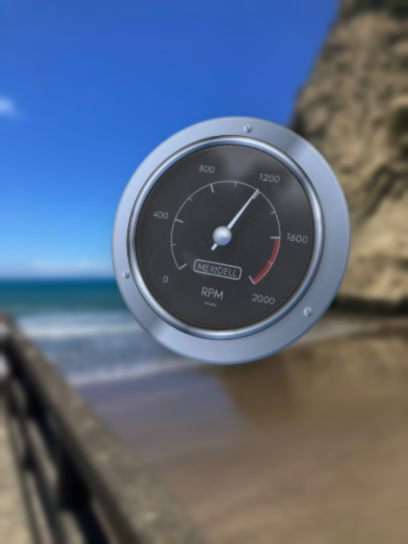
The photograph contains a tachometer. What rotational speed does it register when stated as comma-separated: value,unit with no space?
1200,rpm
